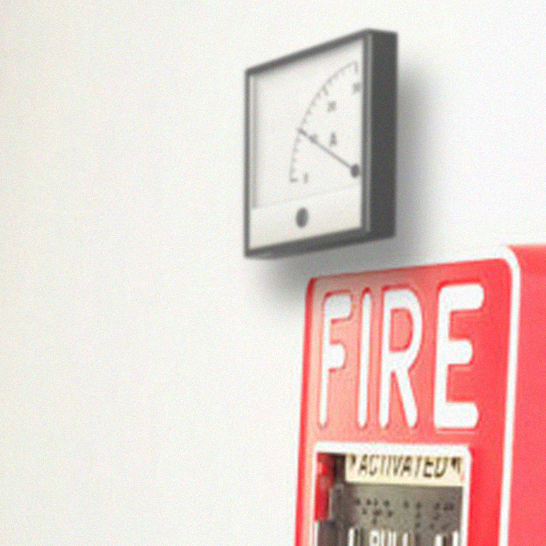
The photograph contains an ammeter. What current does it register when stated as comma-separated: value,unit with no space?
10,A
